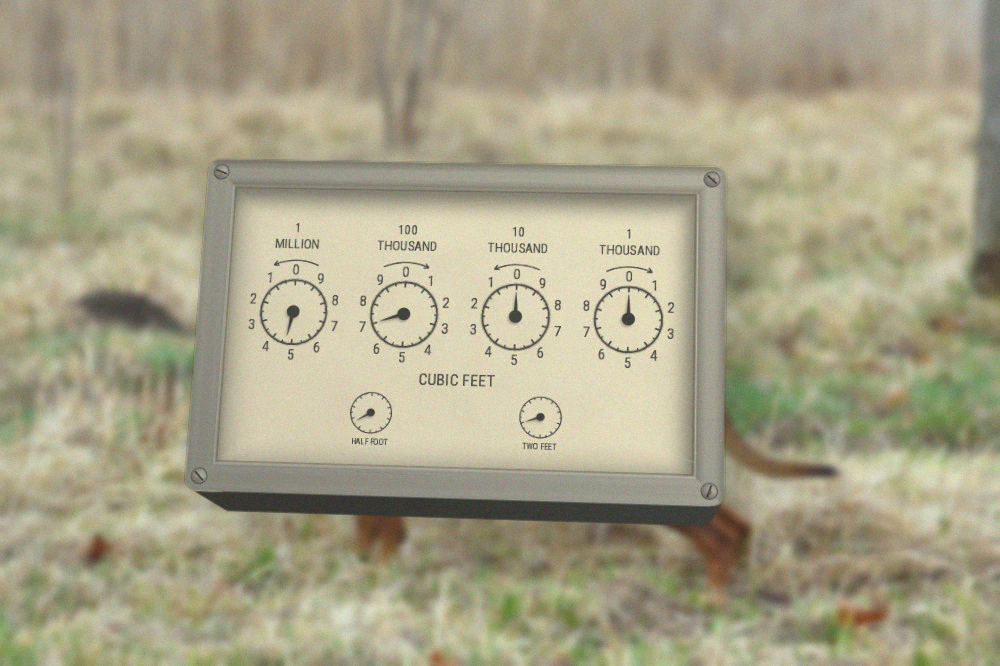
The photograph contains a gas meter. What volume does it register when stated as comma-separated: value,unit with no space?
470000,ft³
